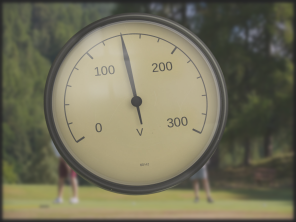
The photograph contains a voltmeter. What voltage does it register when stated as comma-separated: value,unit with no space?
140,V
